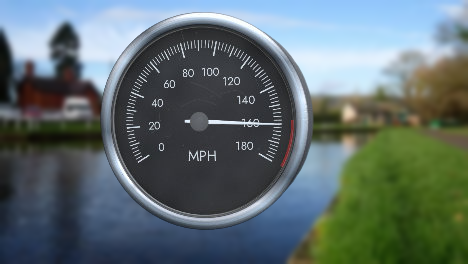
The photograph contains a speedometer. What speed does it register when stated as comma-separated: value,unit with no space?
160,mph
